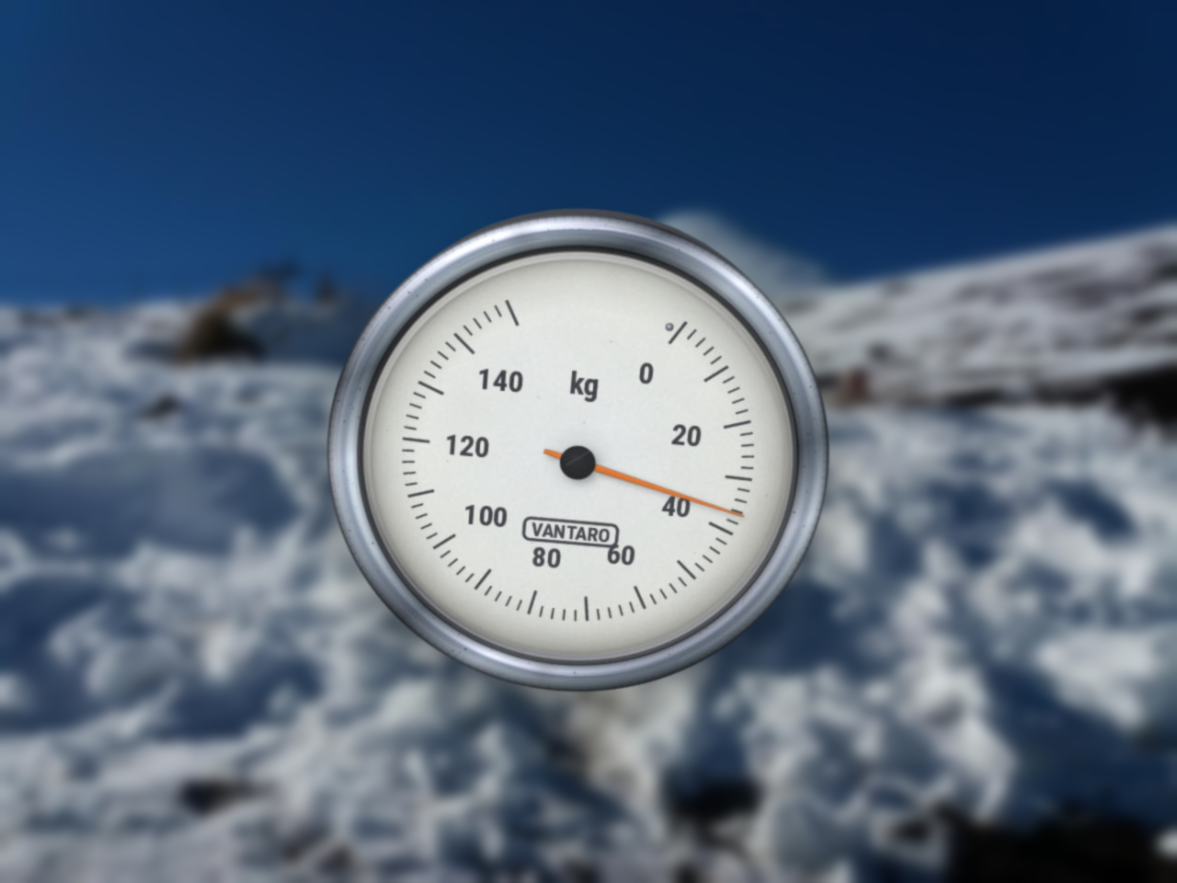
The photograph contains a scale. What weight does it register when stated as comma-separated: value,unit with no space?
36,kg
